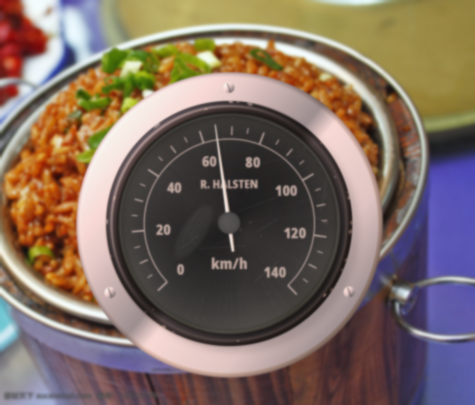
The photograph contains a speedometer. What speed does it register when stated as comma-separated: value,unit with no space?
65,km/h
